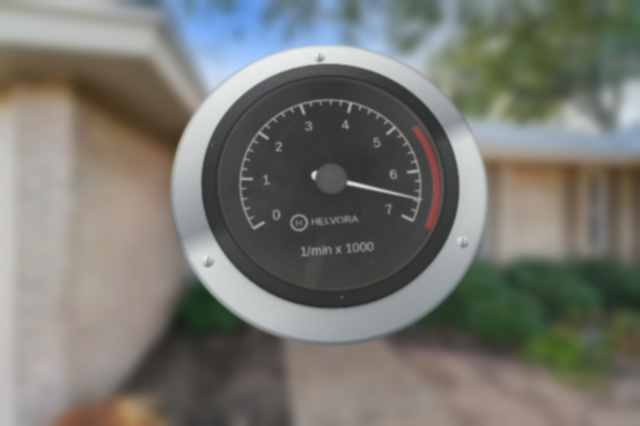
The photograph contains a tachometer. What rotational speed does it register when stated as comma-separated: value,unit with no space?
6600,rpm
